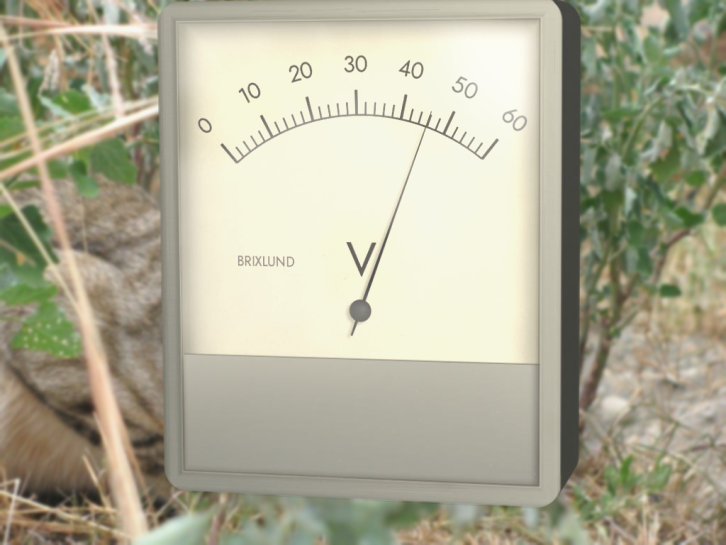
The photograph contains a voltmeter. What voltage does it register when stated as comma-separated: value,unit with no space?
46,V
